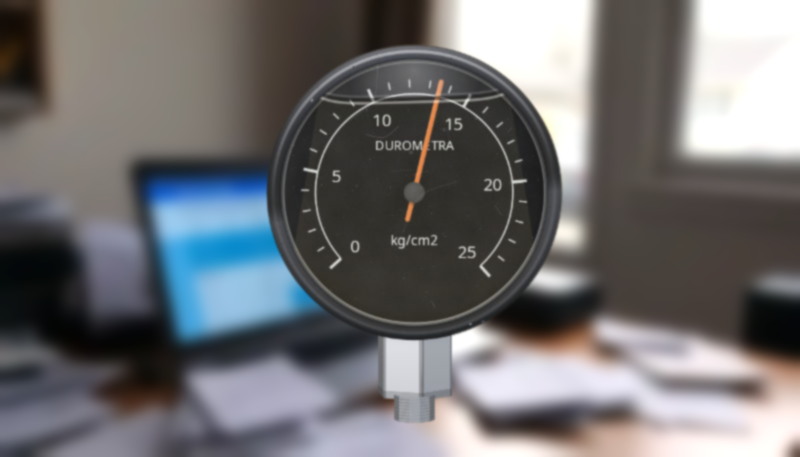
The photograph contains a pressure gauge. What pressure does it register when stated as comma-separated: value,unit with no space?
13.5,kg/cm²
